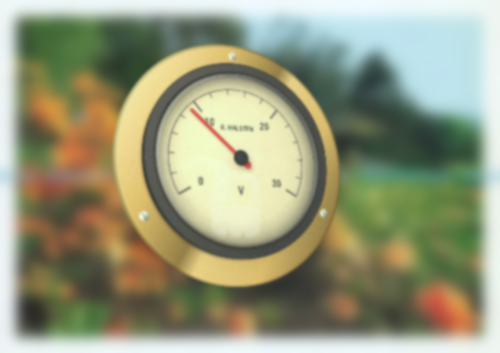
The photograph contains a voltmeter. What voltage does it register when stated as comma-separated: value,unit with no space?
9,V
